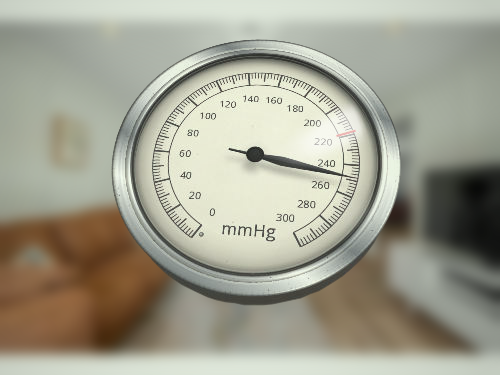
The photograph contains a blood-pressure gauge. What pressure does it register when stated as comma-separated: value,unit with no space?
250,mmHg
